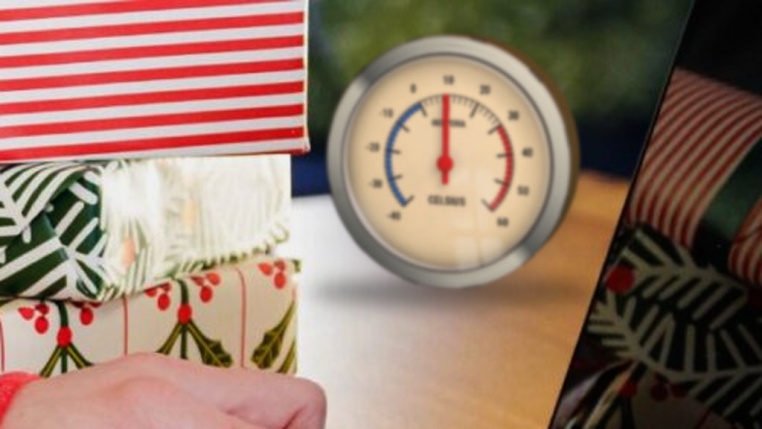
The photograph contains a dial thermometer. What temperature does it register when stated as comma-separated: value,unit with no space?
10,°C
